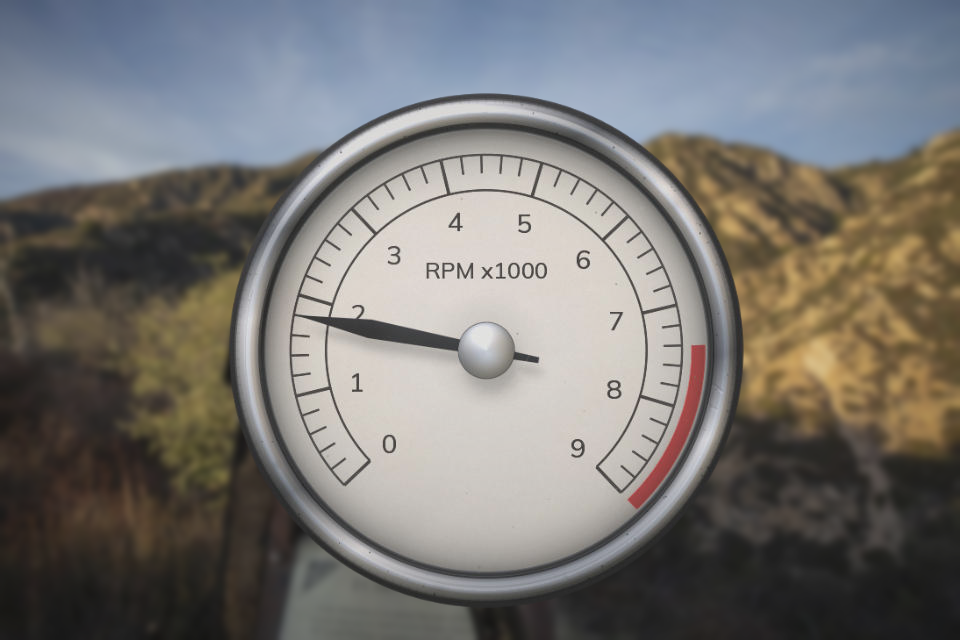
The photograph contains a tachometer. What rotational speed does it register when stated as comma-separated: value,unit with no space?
1800,rpm
